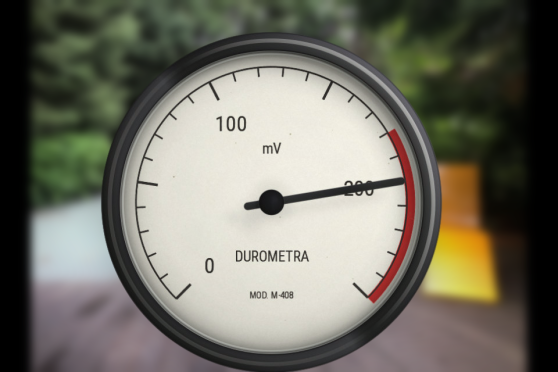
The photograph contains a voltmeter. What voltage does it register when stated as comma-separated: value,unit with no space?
200,mV
